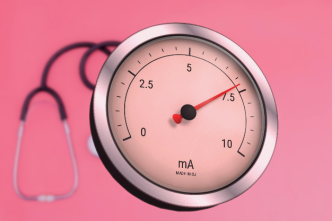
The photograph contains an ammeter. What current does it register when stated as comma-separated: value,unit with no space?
7.25,mA
